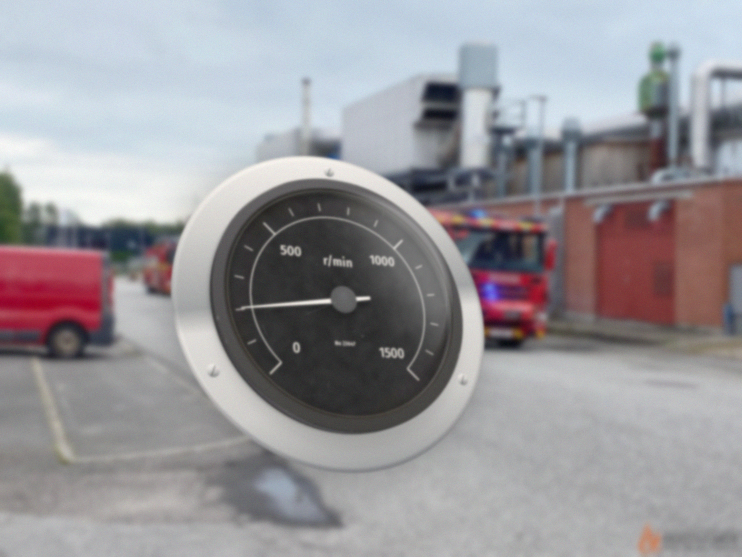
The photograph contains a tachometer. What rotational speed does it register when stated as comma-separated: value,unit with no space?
200,rpm
